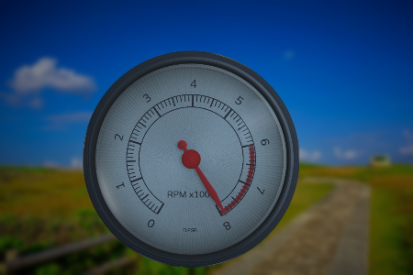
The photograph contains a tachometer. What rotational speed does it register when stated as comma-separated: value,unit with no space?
7900,rpm
